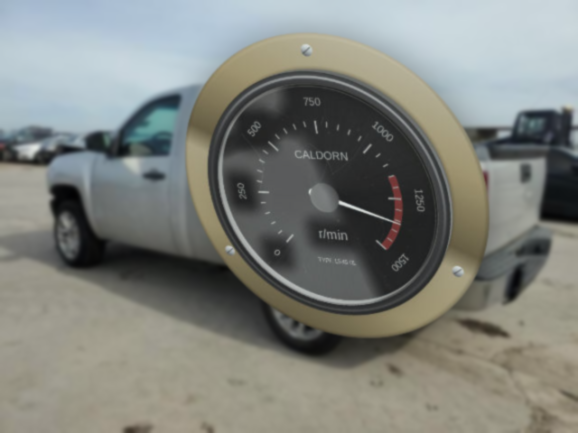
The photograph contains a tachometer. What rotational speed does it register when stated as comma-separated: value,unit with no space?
1350,rpm
